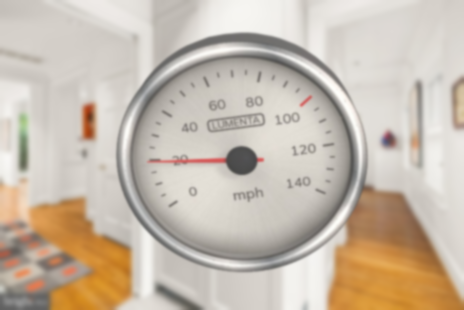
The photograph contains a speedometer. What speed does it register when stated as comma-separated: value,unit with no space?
20,mph
